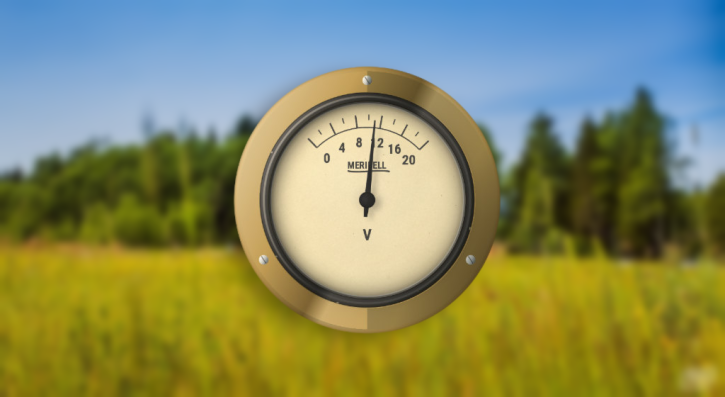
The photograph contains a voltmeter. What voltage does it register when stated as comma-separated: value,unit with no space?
11,V
